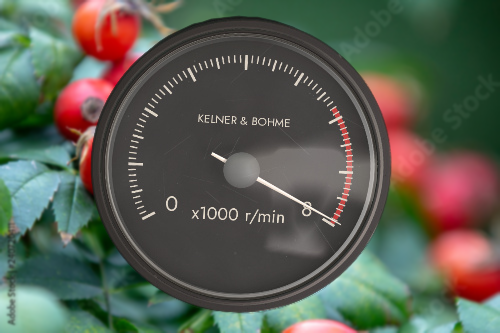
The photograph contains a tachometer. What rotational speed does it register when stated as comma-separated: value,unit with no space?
7900,rpm
